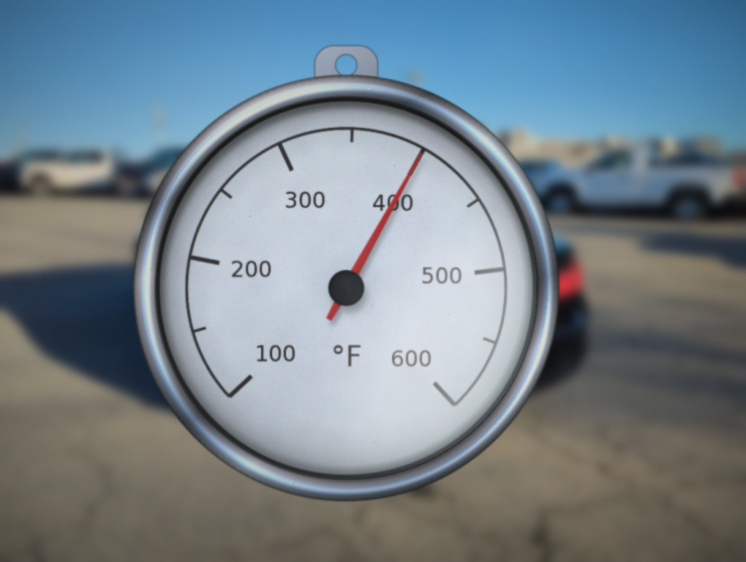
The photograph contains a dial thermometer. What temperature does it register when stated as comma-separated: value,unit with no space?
400,°F
